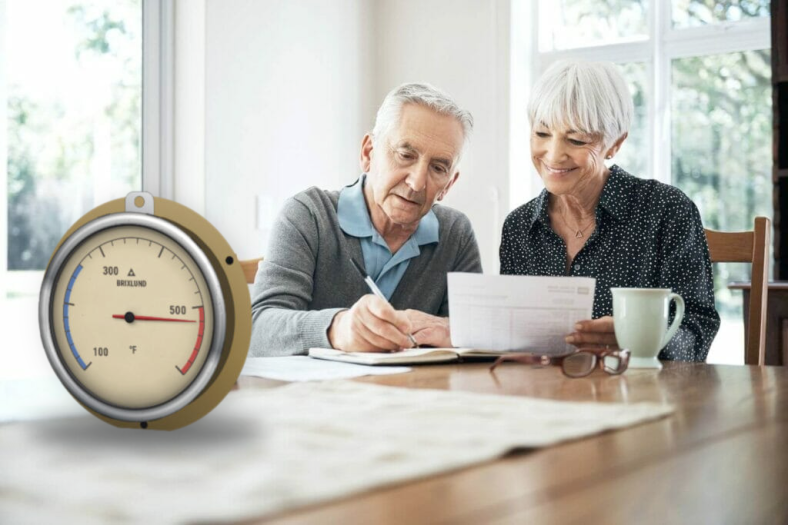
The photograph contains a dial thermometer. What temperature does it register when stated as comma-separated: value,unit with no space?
520,°F
